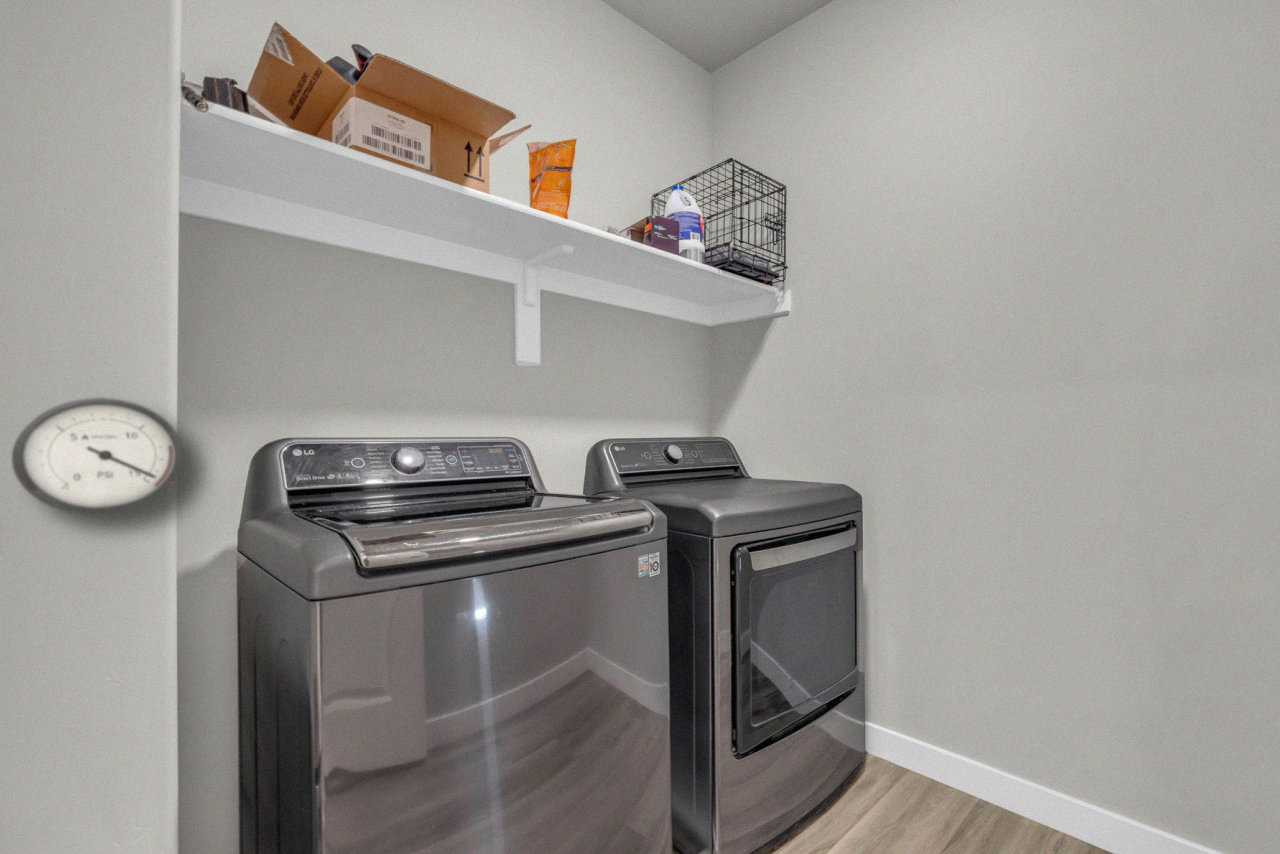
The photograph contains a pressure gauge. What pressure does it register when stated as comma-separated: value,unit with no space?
14.5,psi
